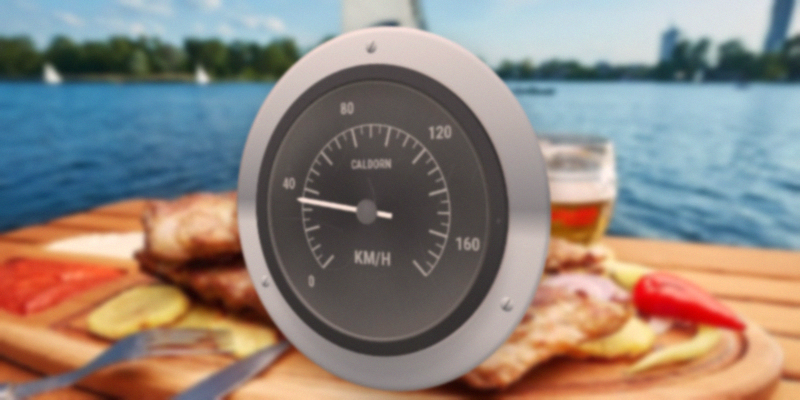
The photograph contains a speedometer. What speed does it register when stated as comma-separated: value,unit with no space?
35,km/h
